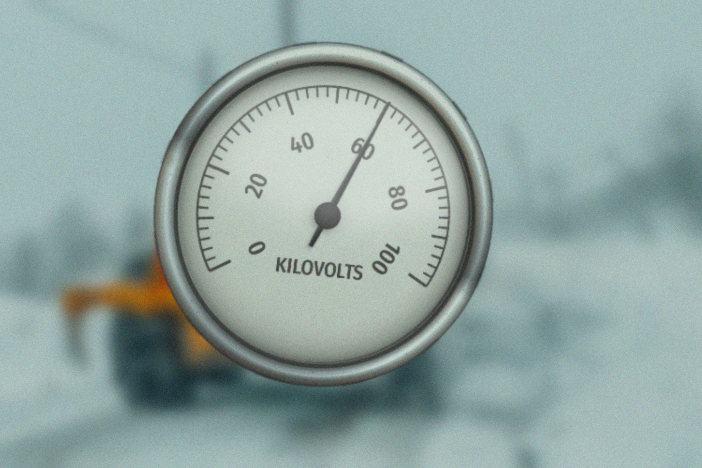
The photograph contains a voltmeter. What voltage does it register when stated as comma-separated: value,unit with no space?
60,kV
